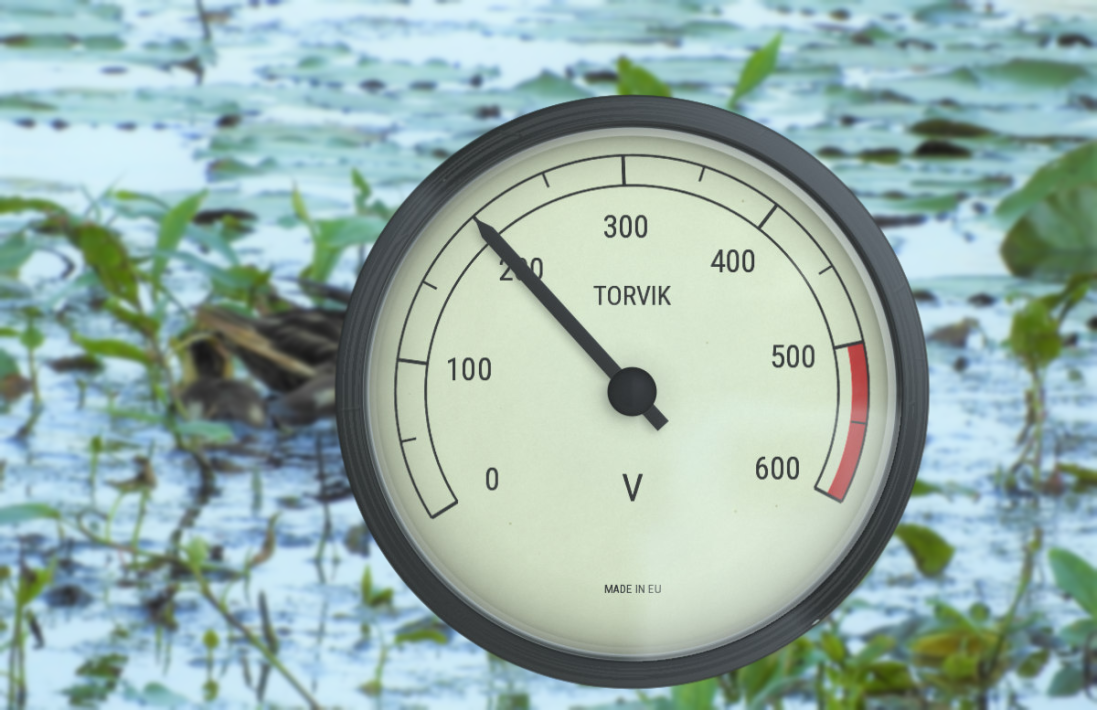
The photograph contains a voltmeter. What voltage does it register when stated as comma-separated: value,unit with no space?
200,V
